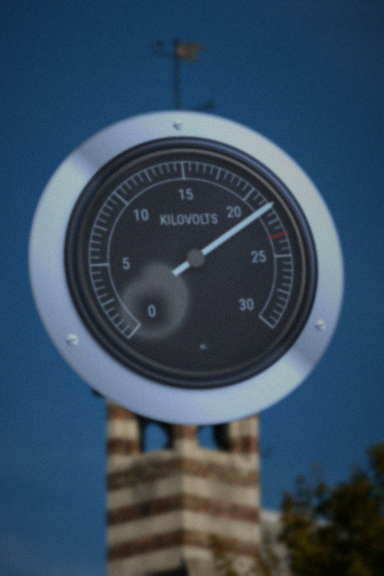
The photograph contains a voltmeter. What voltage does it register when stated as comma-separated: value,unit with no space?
21.5,kV
